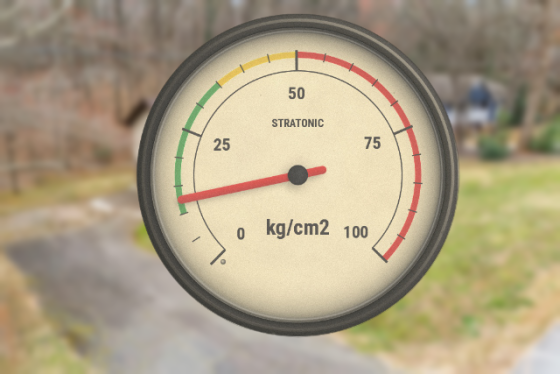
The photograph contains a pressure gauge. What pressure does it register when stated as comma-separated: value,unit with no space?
12.5,kg/cm²
